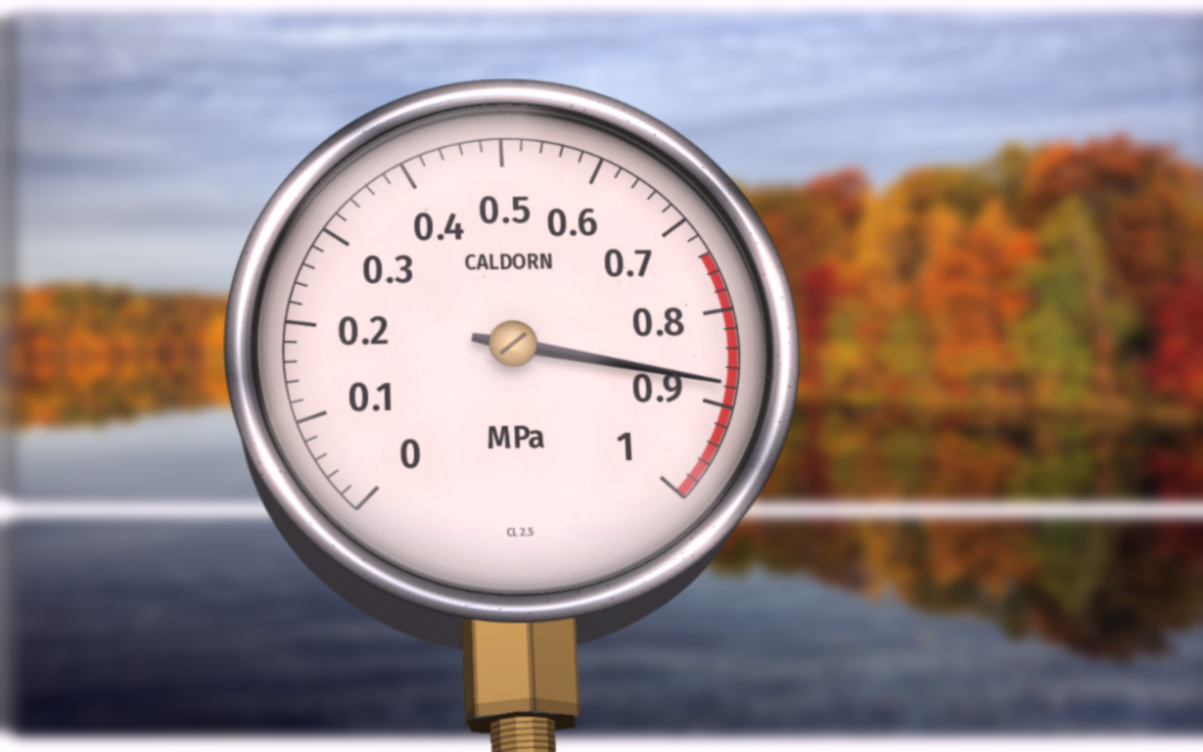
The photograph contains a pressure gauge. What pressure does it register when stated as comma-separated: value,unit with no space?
0.88,MPa
